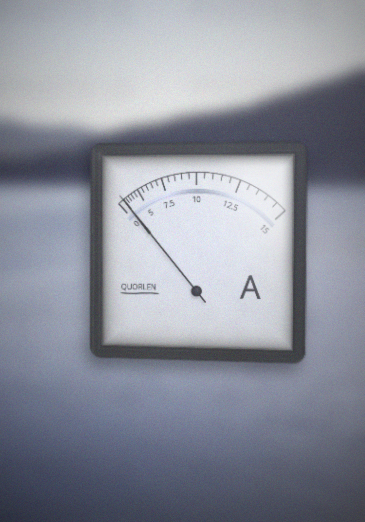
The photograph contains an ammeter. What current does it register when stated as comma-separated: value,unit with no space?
2.5,A
